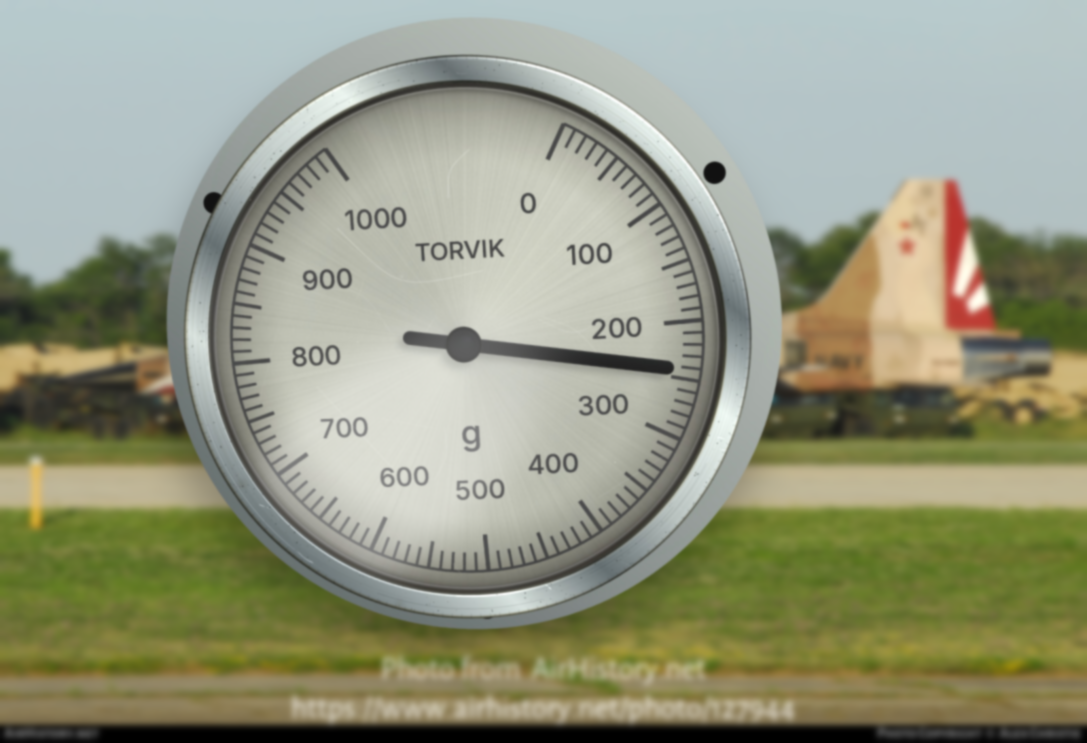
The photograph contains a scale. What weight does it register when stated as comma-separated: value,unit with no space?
240,g
